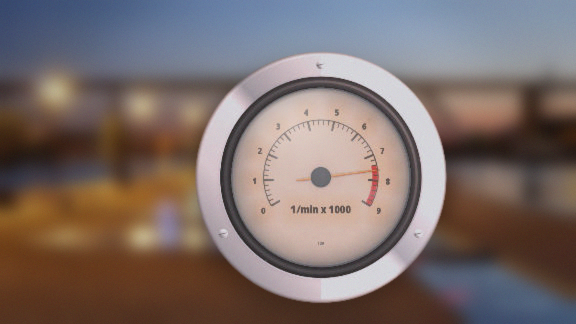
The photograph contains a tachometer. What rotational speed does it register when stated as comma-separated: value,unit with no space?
7600,rpm
